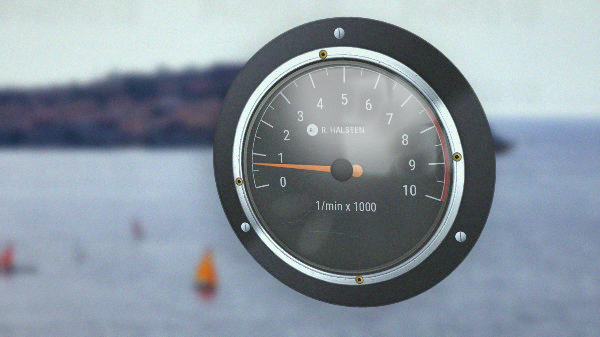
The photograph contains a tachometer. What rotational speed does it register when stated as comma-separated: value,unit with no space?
750,rpm
